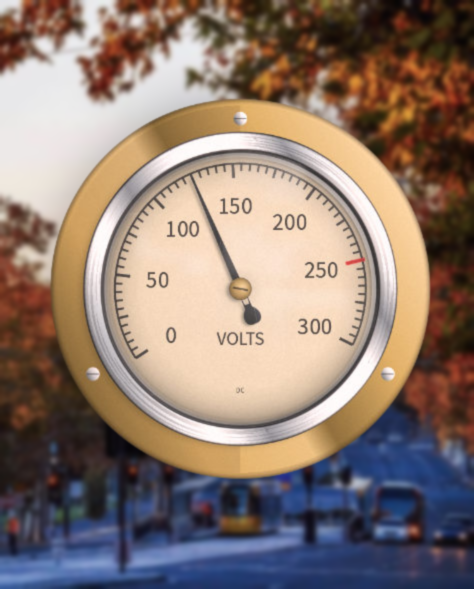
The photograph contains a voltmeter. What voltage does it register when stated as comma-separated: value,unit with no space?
125,V
